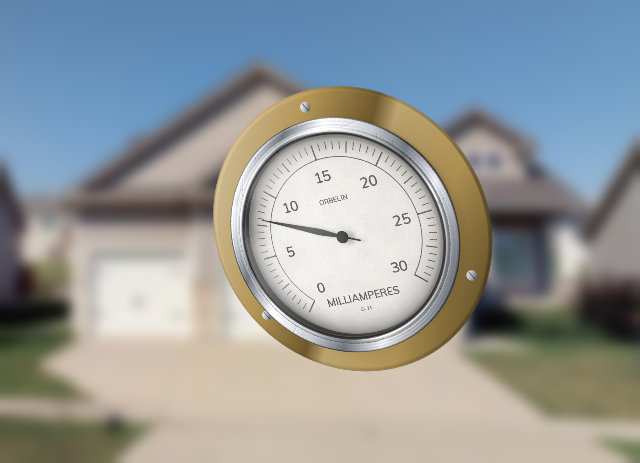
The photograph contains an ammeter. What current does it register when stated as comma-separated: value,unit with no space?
8,mA
